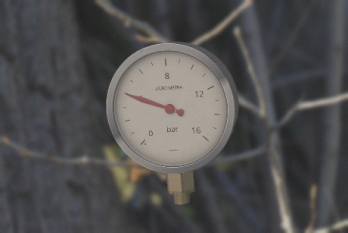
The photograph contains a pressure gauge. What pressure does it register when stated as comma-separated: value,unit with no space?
4,bar
